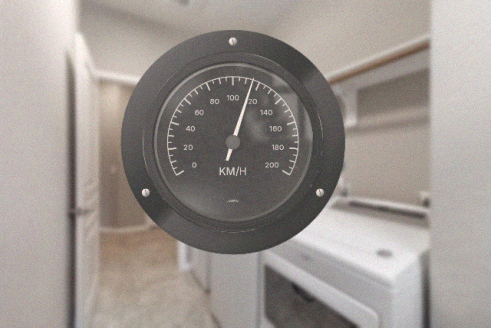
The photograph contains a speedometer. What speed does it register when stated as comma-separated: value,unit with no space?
115,km/h
